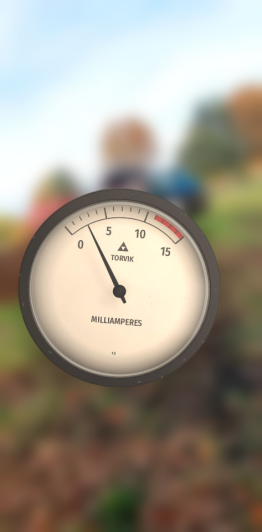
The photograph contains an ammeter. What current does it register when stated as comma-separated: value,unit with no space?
2.5,mA
